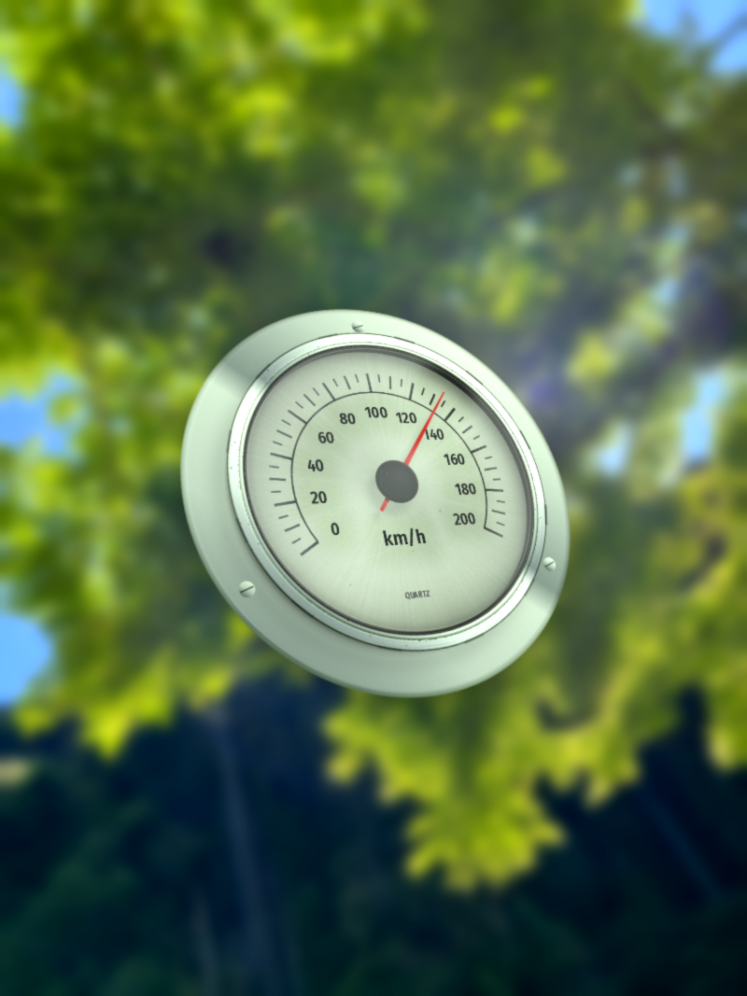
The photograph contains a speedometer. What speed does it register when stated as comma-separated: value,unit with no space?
132.5,km/h
